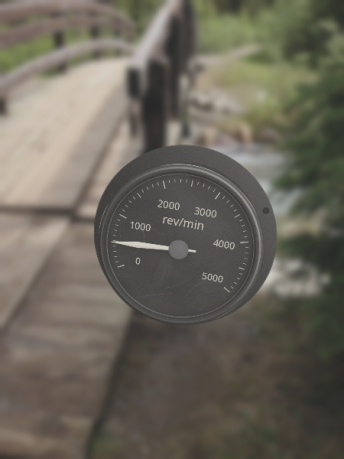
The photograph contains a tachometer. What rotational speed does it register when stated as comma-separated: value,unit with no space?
500,rpm
